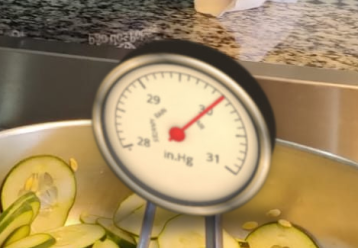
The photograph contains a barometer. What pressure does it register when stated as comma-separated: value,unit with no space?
30,inHg
